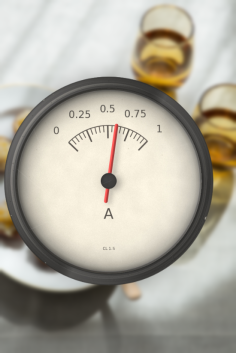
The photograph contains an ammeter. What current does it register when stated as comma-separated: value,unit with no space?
0.6,A
